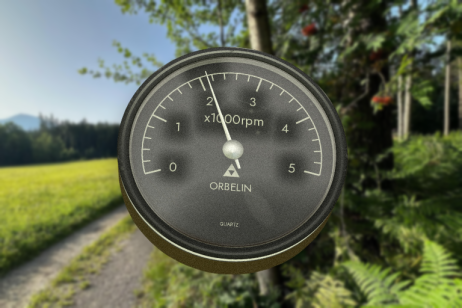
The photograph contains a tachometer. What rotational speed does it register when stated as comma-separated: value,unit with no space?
2100,rpm
